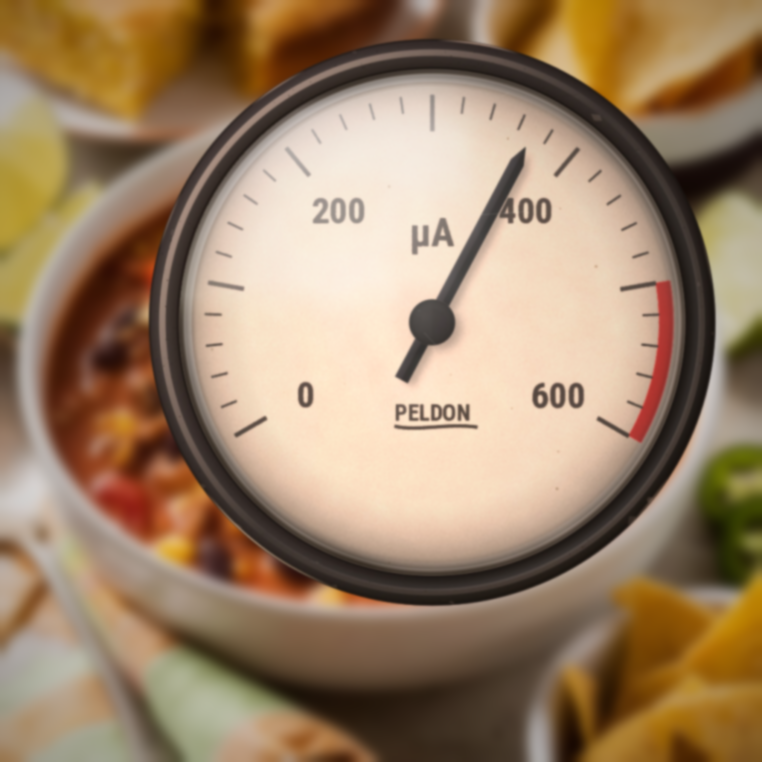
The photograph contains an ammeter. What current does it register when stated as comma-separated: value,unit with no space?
370,µA
